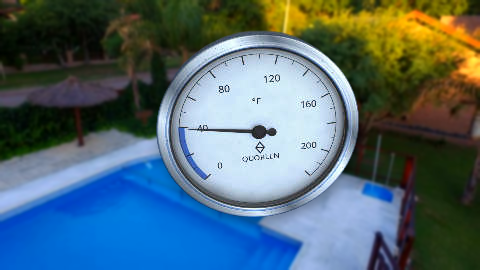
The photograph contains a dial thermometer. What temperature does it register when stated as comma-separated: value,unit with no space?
40,°F
